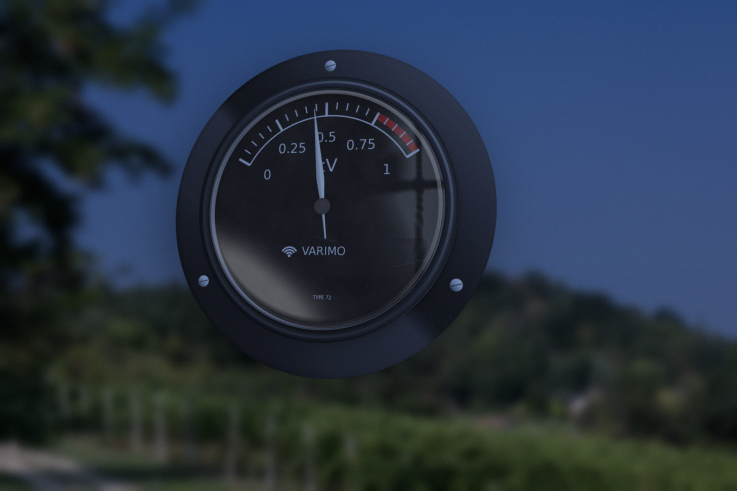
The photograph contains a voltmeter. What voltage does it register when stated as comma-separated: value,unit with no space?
0.45,kV
